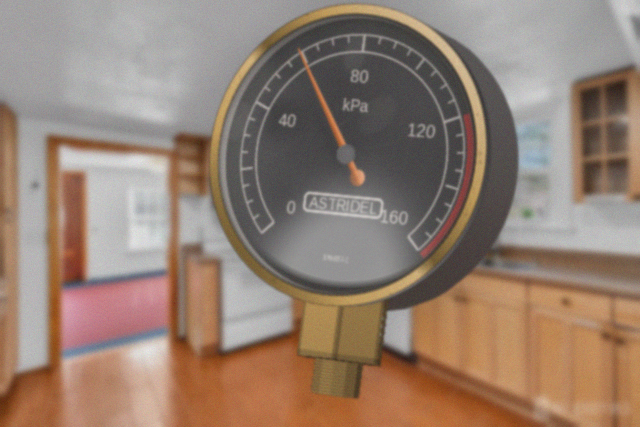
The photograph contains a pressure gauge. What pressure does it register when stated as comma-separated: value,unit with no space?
60,kPa
